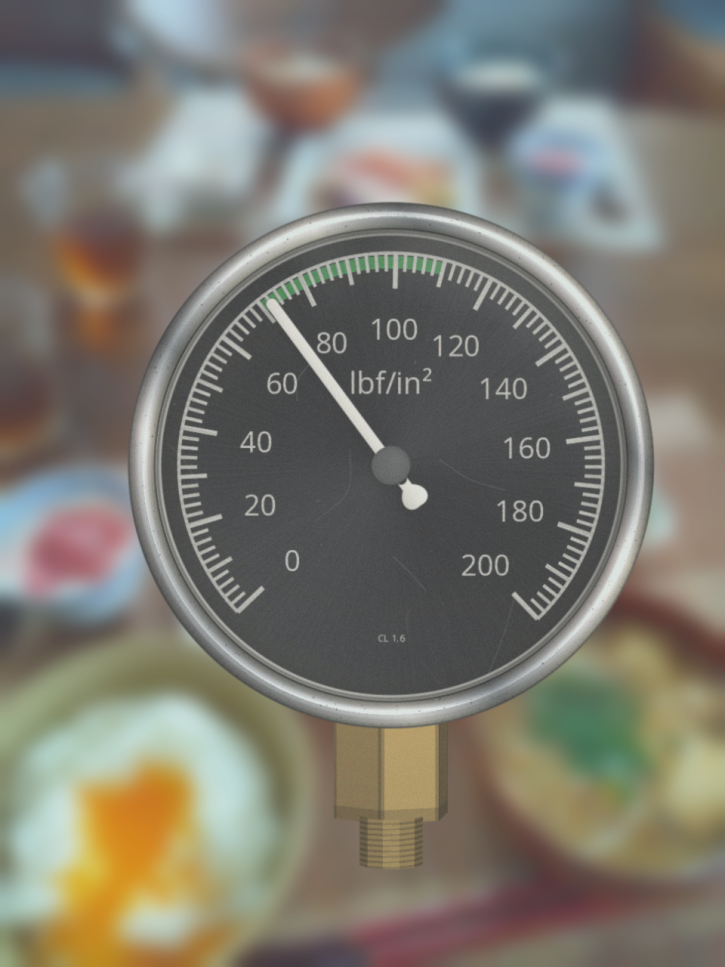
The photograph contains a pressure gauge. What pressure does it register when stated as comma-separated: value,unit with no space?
72,psi
